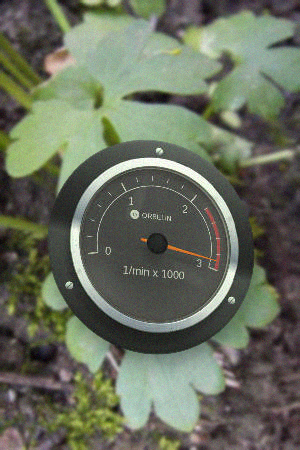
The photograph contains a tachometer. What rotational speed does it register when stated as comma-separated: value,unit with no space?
2900,rpm
